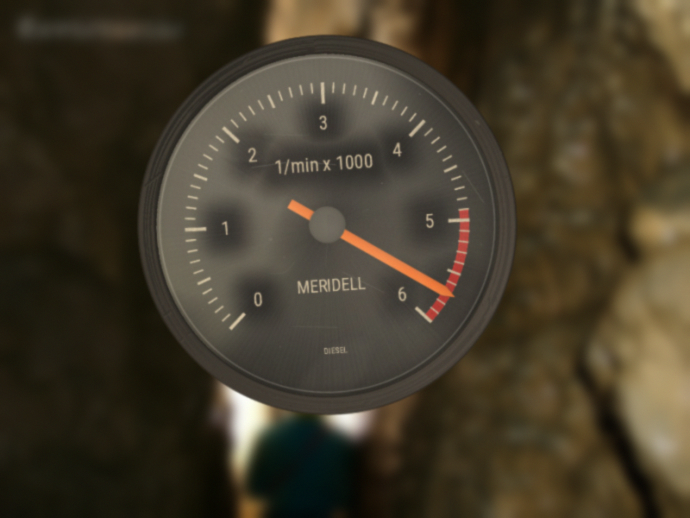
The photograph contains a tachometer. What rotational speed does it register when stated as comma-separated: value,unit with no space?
5700,rpm
